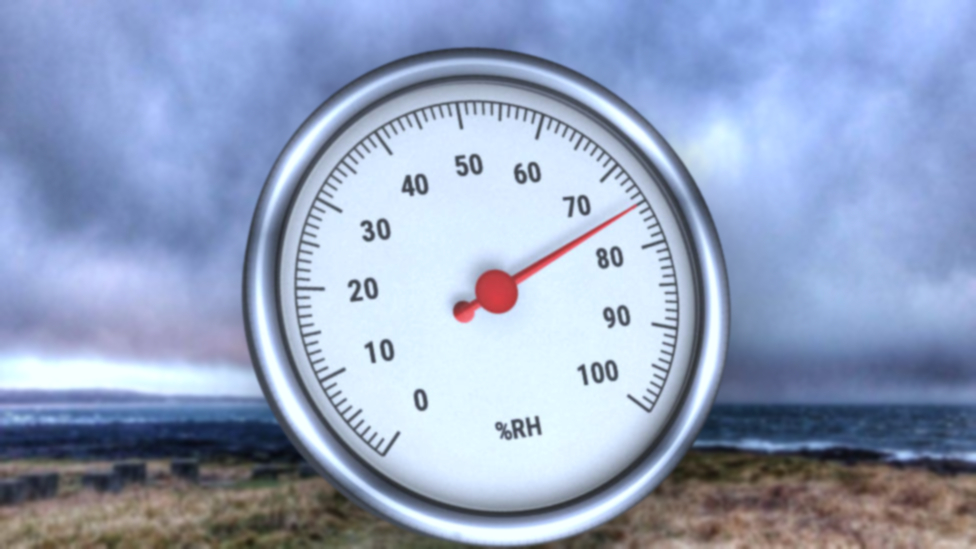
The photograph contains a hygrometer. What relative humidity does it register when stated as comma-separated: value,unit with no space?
75,%
